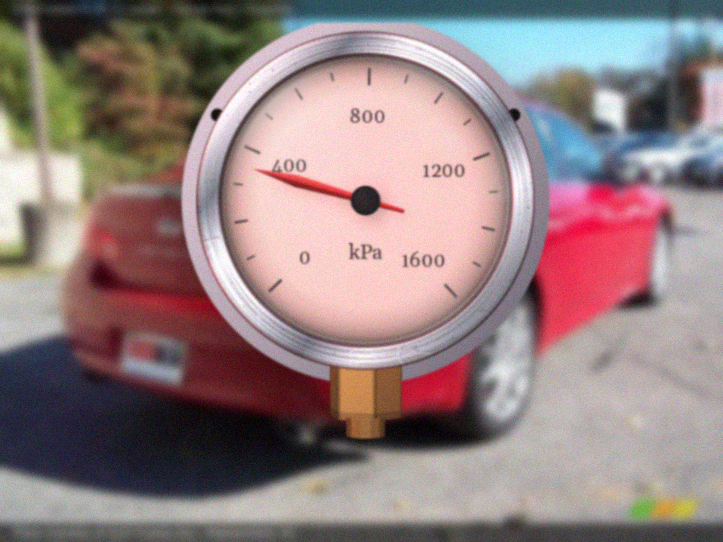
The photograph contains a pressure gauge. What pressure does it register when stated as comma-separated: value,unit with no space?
350,kPa
